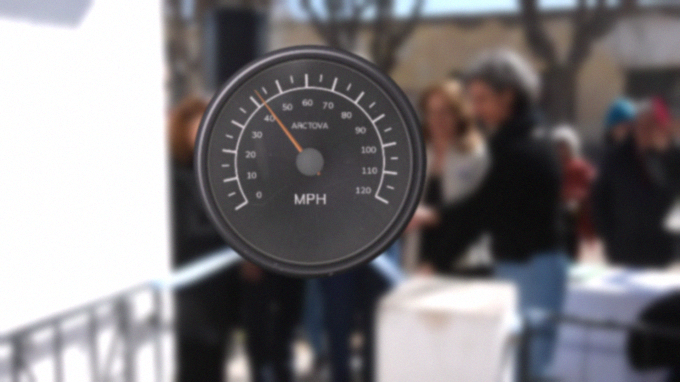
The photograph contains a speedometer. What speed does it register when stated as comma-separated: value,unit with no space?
42.5,mph
